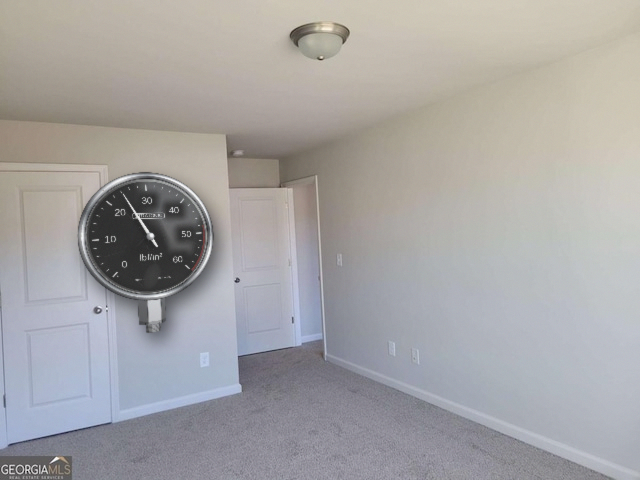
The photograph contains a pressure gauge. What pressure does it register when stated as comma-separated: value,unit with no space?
24,psi
